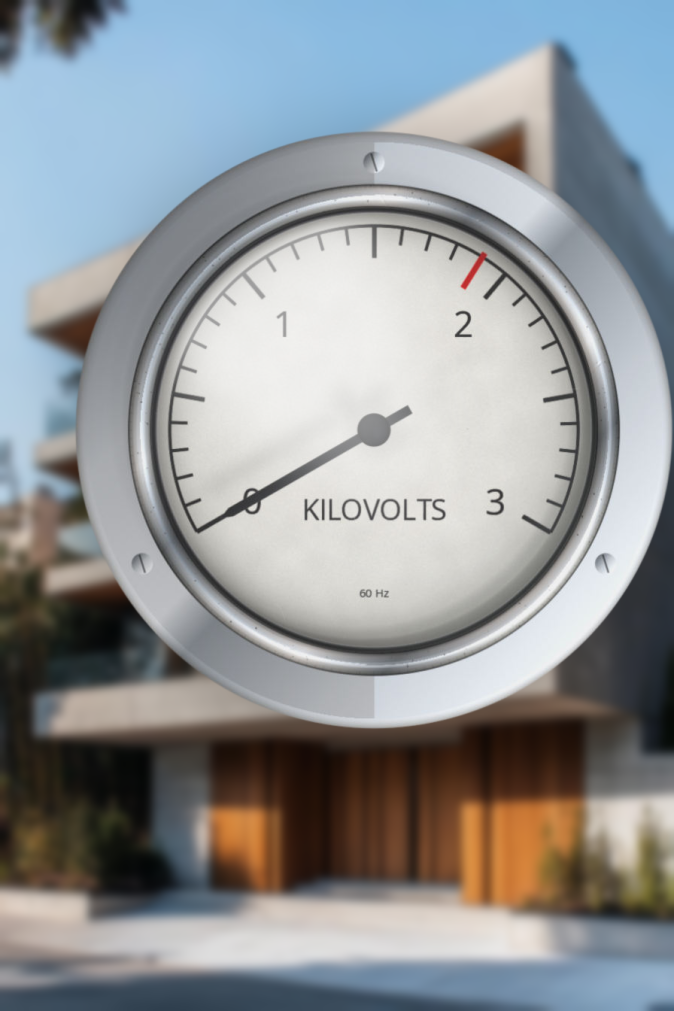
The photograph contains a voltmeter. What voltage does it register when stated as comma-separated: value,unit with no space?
0,kV
